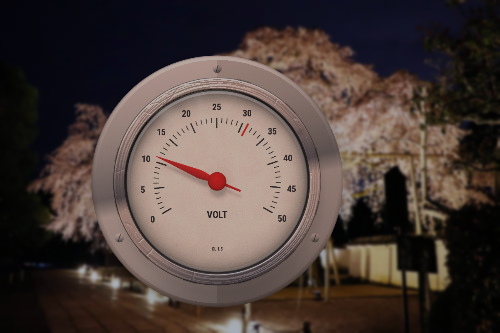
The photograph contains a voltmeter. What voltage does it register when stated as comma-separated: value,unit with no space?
11,V
